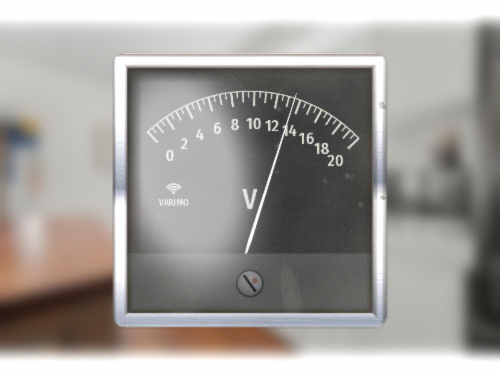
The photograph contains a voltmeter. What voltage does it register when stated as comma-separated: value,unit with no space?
13.5,V
